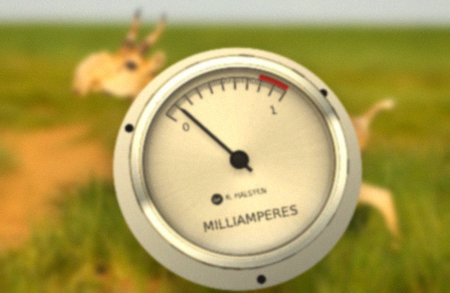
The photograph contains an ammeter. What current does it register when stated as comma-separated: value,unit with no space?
0.1,mA
